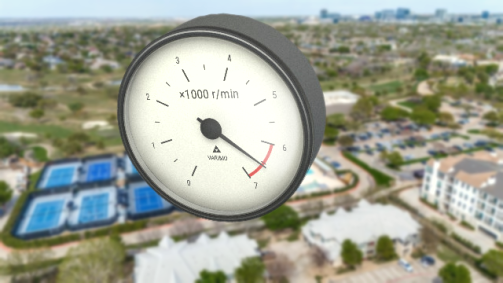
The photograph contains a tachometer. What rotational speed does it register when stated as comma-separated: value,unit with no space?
6500,rpm
